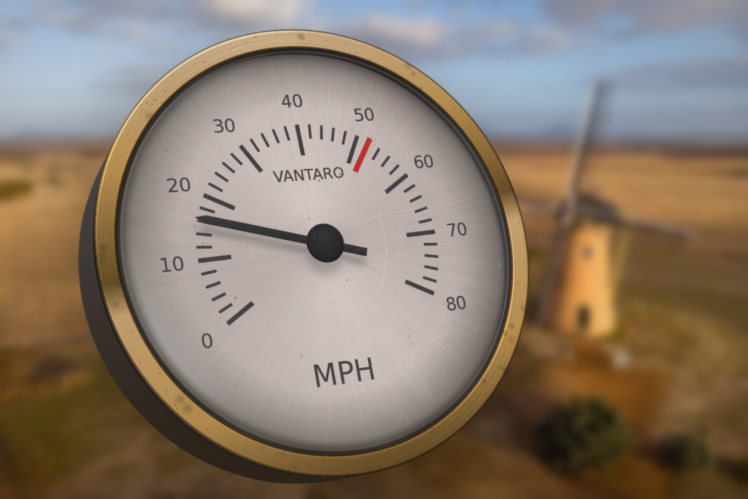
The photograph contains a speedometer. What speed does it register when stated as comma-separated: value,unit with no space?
16,mph
